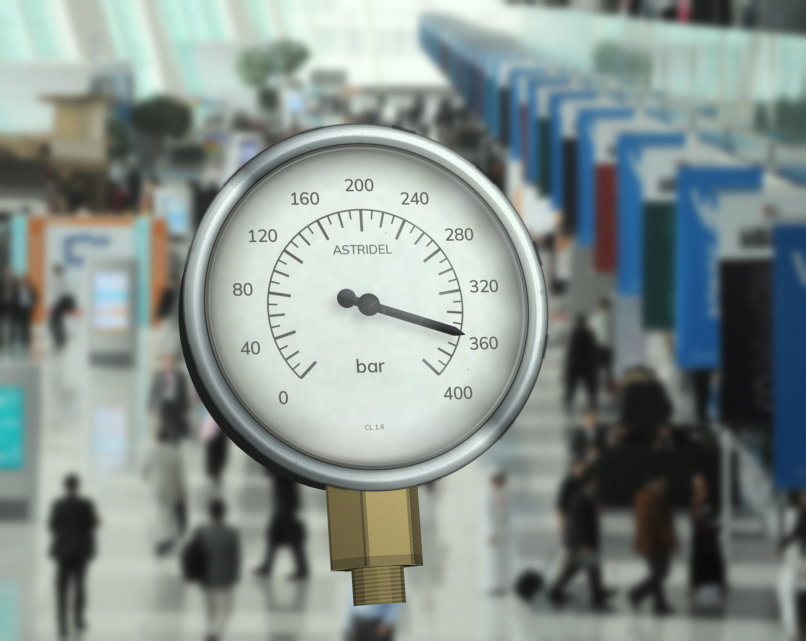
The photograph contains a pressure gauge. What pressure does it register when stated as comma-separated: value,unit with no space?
360,bar
